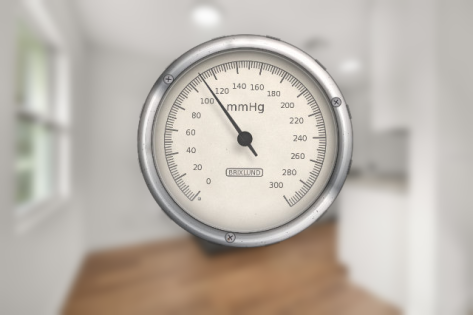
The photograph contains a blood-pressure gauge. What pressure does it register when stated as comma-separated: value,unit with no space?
110,mmHg
